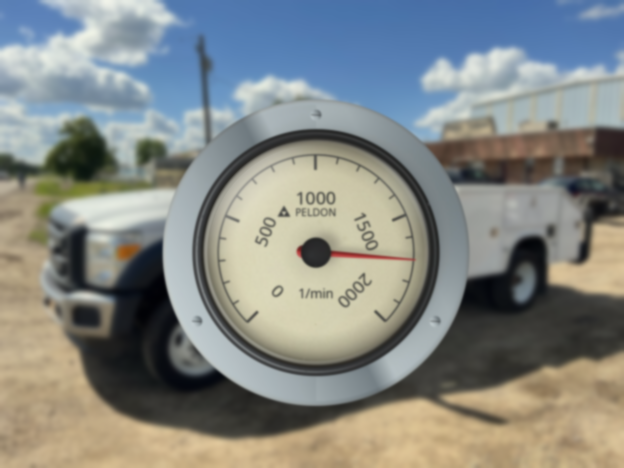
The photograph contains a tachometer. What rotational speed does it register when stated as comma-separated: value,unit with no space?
1700,rpm
